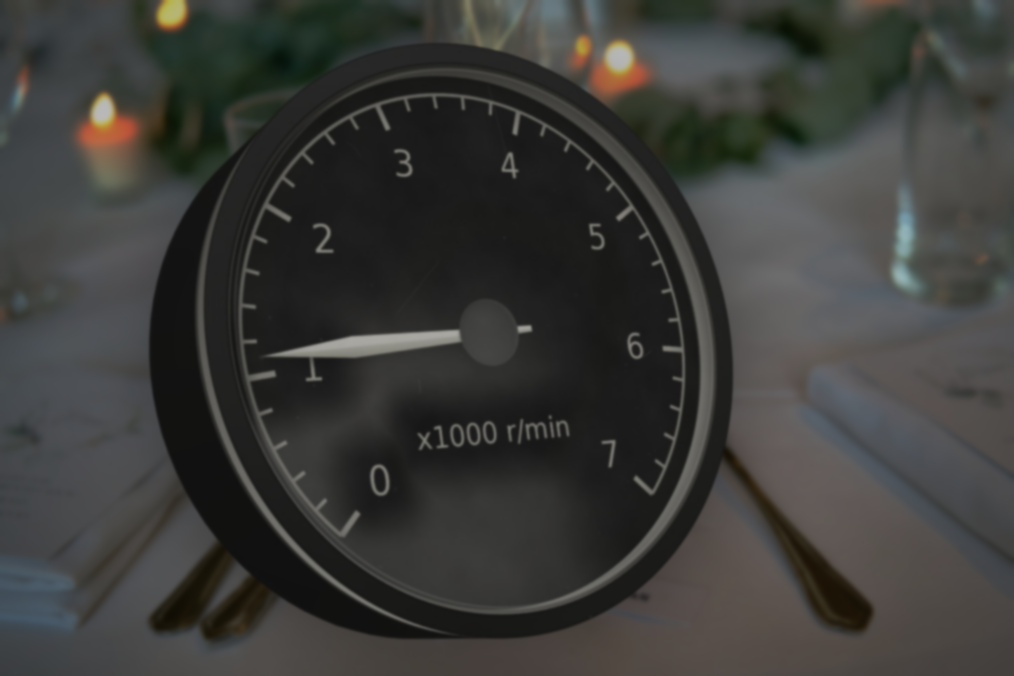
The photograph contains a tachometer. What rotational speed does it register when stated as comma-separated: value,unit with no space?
1100,rpm
